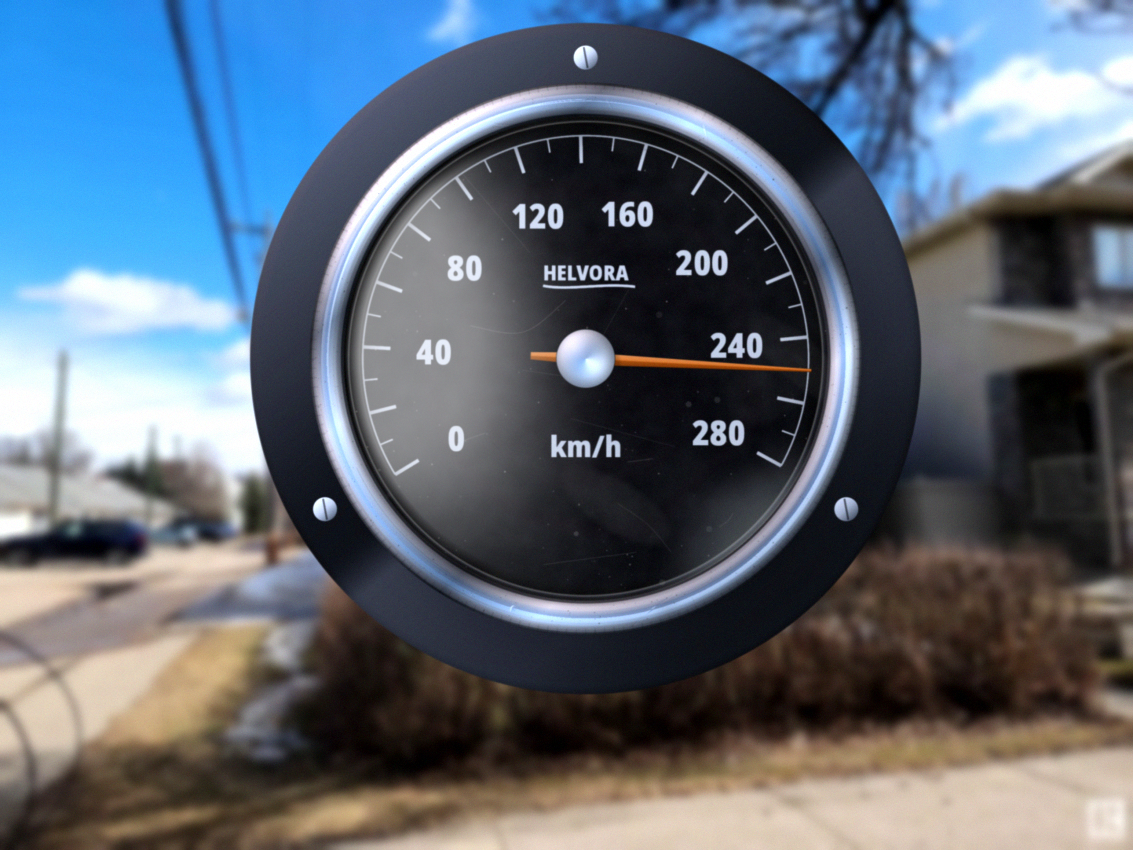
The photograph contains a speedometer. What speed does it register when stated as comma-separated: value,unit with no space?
250,km/h
